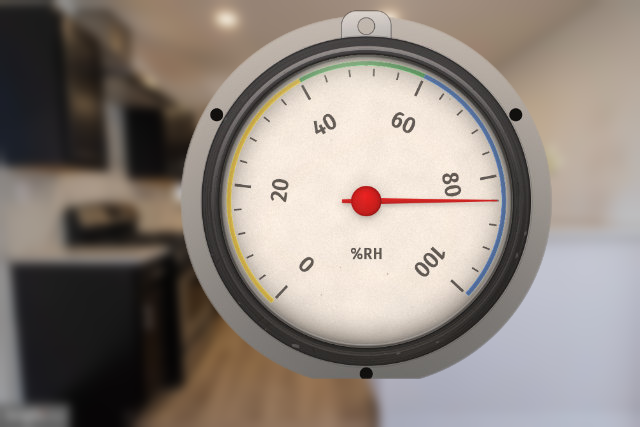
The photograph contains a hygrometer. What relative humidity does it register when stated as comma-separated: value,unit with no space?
84,%
